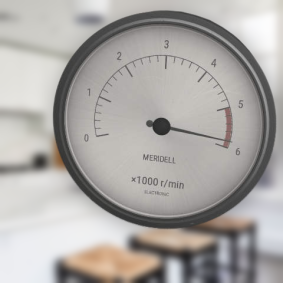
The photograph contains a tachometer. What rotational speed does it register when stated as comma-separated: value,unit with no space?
5800,rpm
